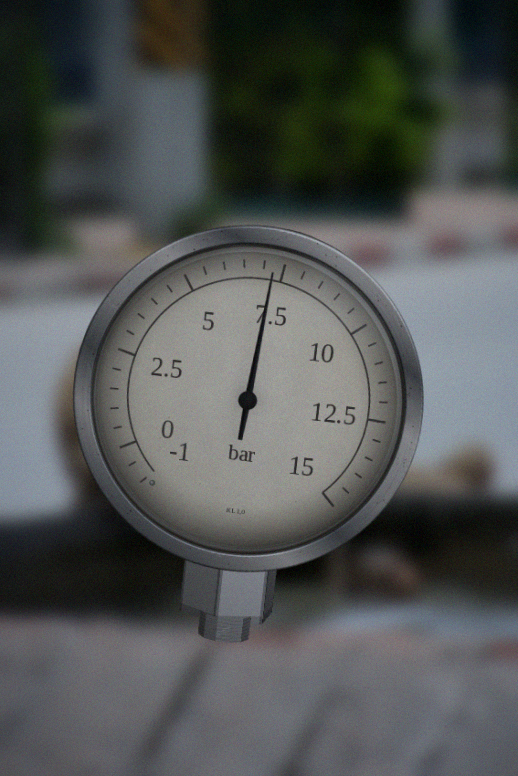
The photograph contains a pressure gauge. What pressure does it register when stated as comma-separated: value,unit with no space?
7.25,bar
